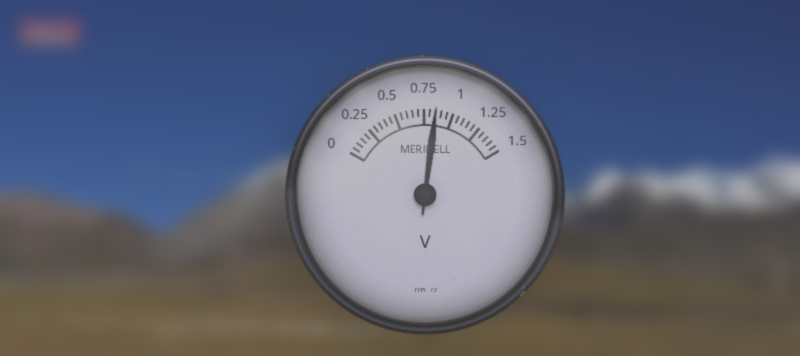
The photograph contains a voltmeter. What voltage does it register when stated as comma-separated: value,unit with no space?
0.85,V
